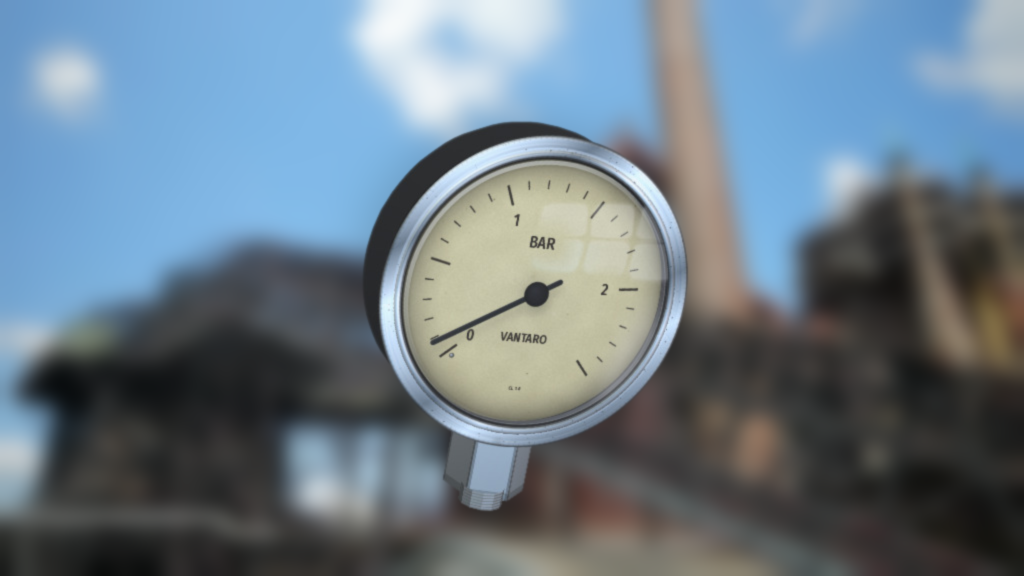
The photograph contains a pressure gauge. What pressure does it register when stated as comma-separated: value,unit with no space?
0.1,bar
